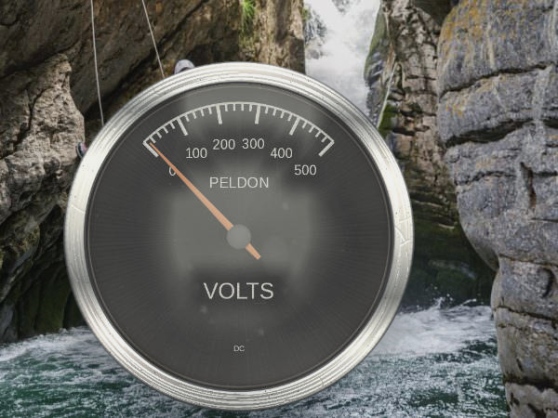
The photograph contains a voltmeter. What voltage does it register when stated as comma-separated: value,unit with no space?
10,V
